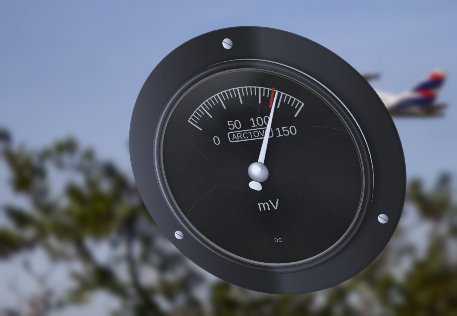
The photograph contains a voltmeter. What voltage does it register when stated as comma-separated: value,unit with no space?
120,mV
